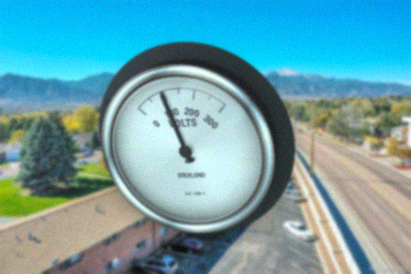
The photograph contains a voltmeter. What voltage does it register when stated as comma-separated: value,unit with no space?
100,V
